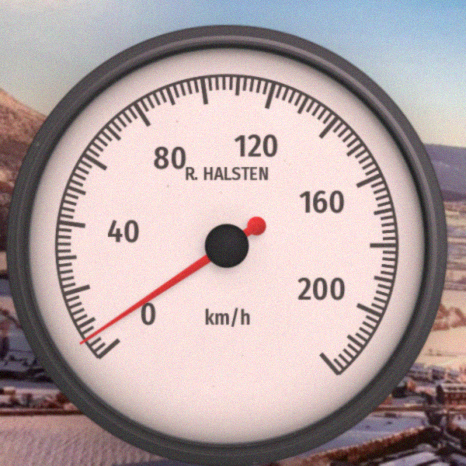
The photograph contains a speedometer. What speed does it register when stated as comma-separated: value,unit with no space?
6,km/h
